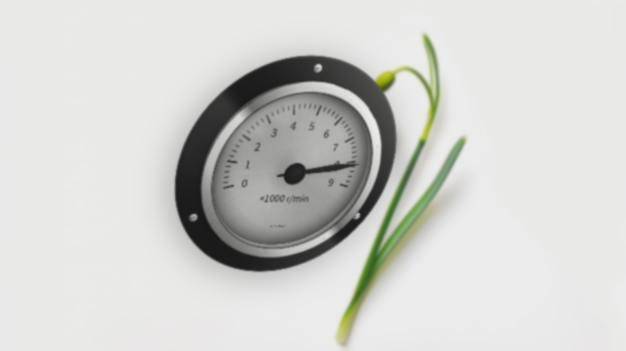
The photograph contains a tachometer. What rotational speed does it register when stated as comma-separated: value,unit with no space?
8000,rpm
